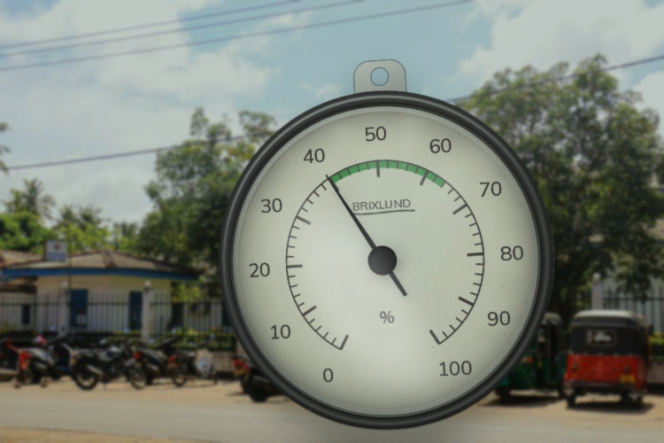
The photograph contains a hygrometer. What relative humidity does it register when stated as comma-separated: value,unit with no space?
40,%
